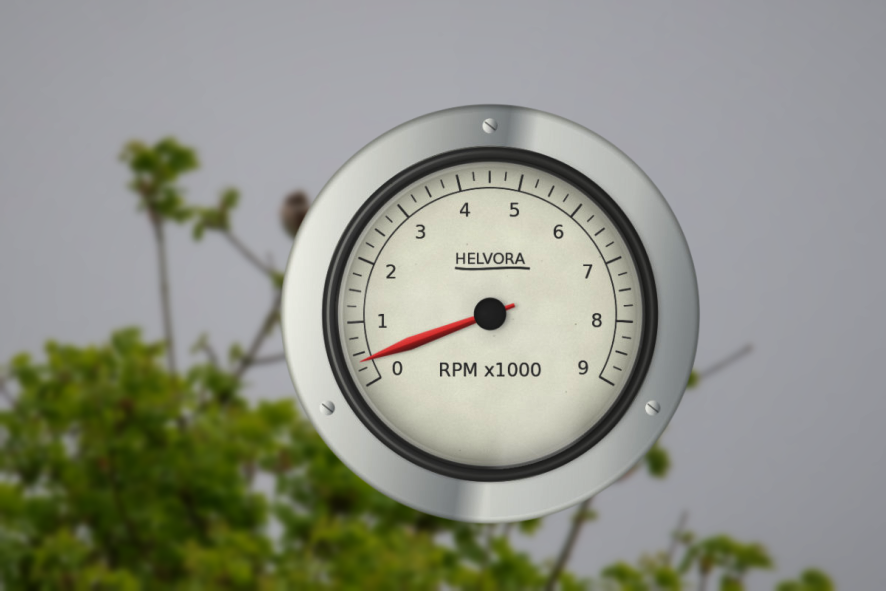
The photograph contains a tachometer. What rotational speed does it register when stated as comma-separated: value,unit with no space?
375,rpm
